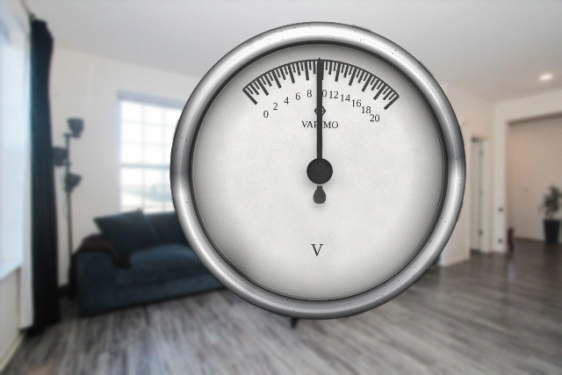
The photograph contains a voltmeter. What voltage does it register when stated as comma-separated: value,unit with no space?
9.5,V
